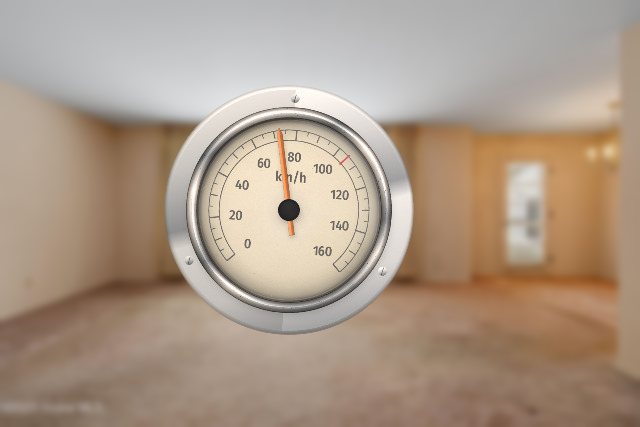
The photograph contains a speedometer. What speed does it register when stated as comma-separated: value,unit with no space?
72.5,km/h
